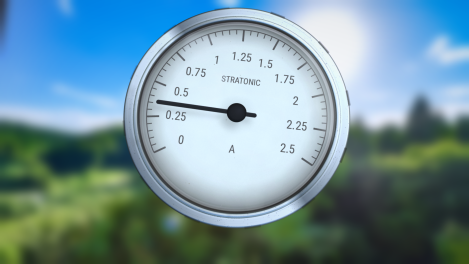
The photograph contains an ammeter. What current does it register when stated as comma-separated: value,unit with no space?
0.35,A
